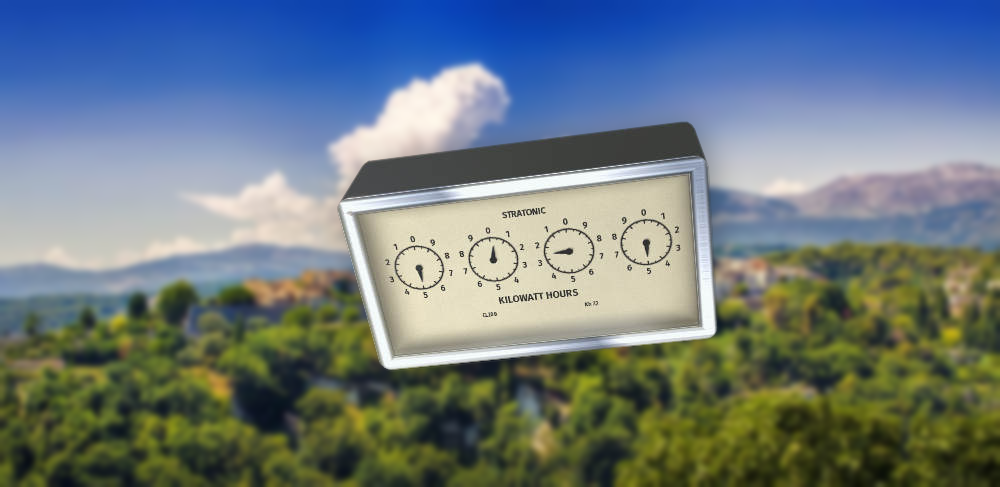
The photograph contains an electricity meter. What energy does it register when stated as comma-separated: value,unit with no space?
5025,kWh
